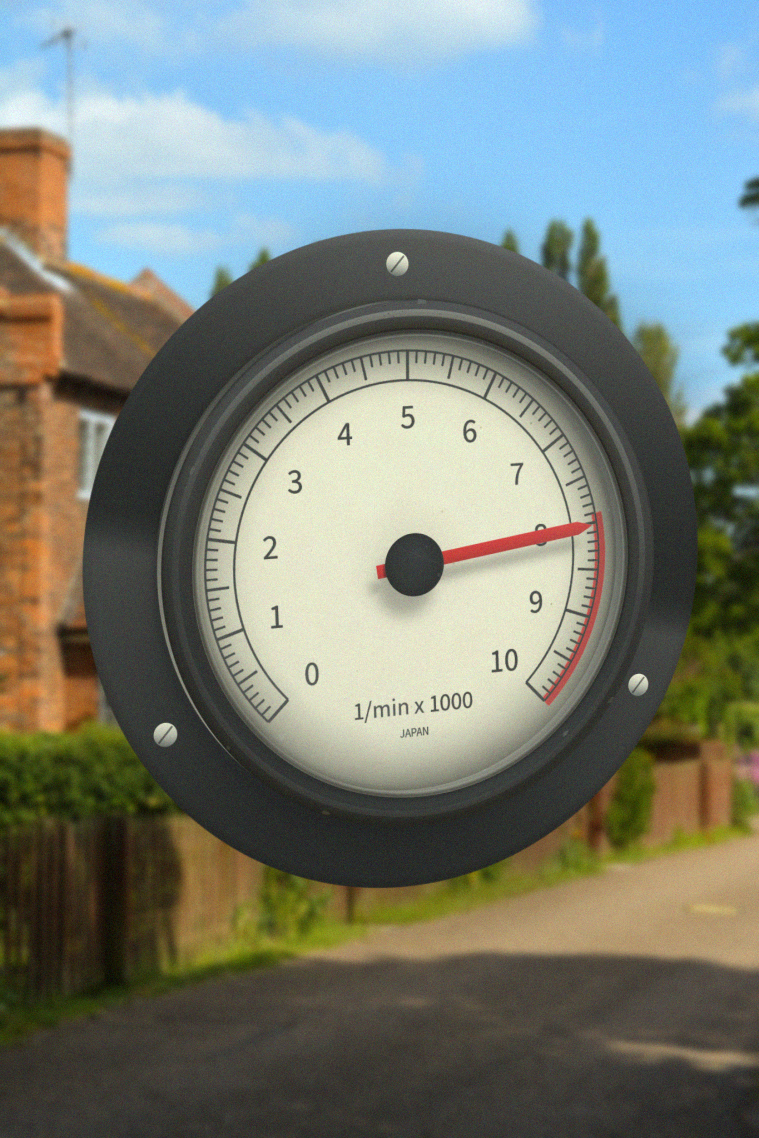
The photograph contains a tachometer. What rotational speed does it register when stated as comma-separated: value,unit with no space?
8000,rpm
